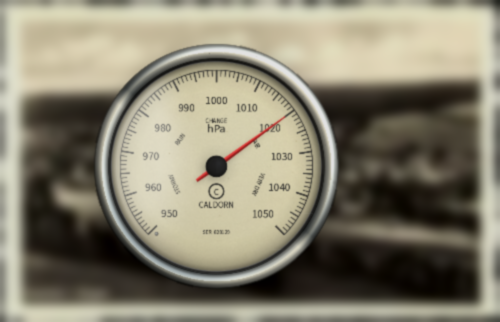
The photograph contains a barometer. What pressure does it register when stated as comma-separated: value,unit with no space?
1020,hPa
